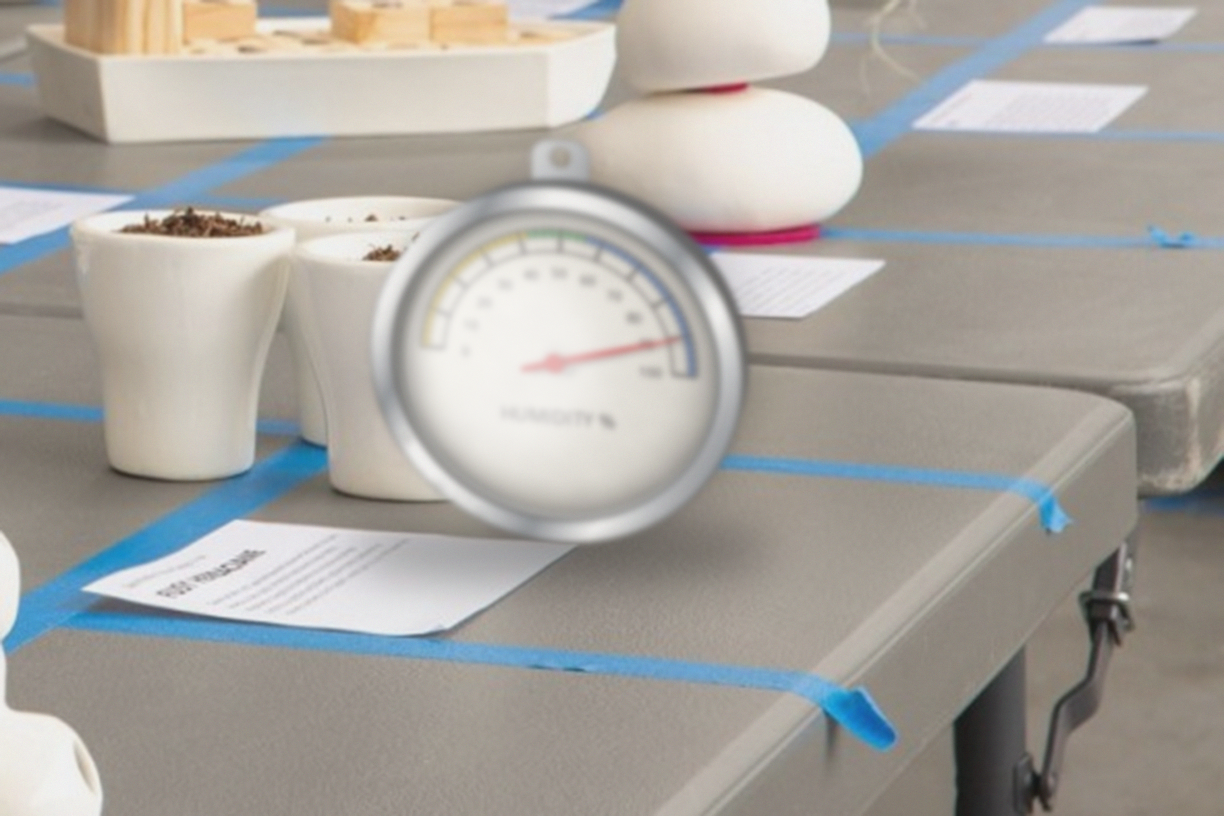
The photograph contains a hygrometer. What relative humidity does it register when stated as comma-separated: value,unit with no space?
90,%
